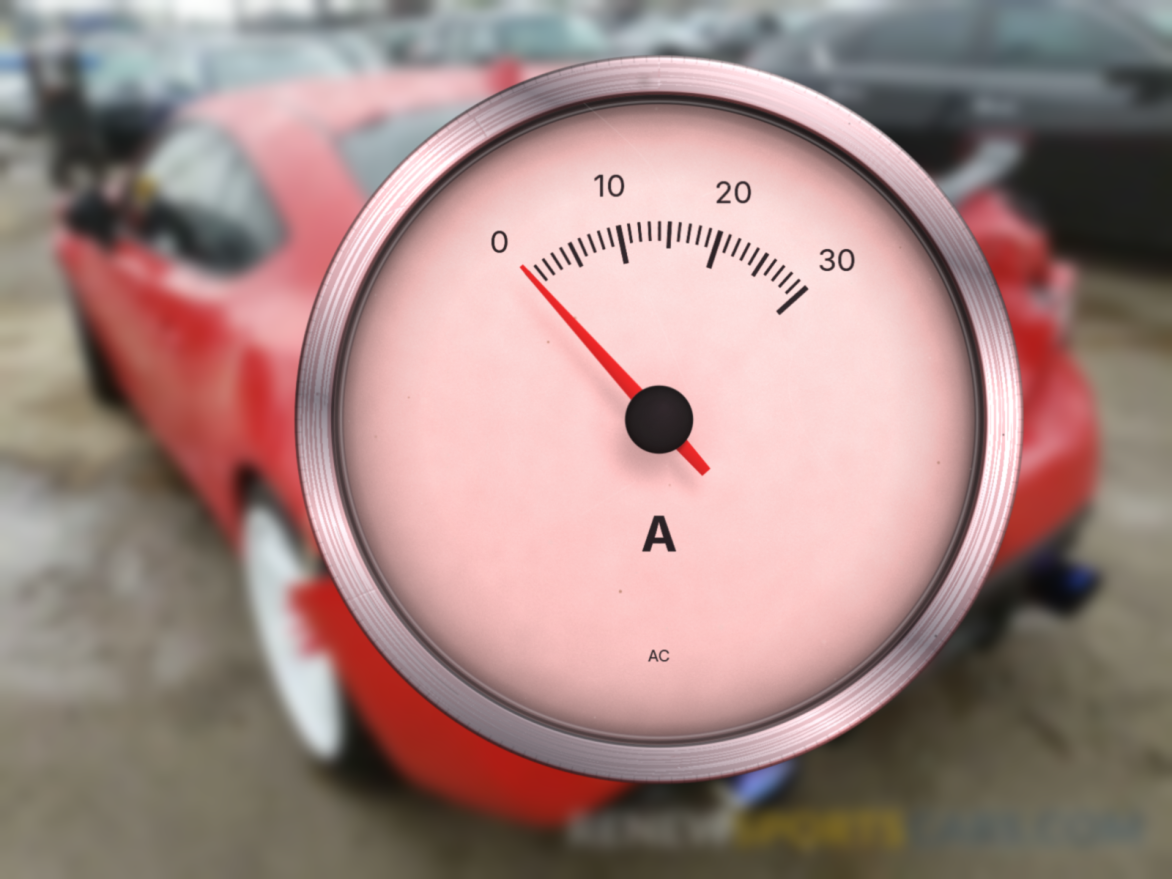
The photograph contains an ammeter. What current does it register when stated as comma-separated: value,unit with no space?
0,A
